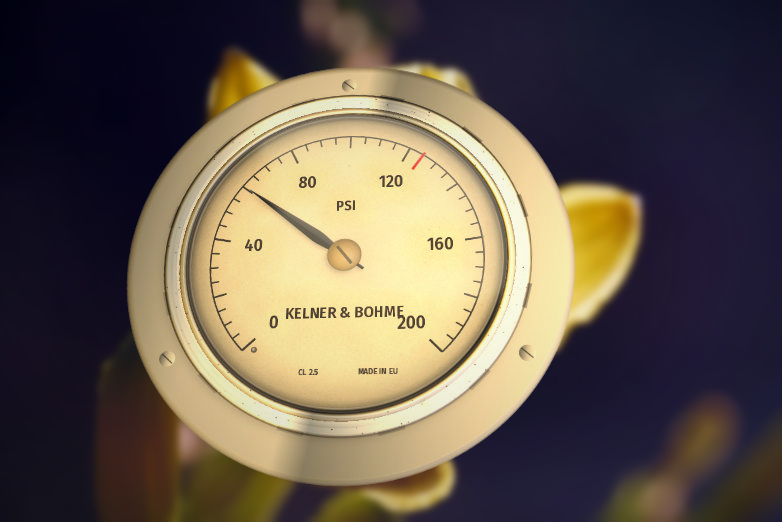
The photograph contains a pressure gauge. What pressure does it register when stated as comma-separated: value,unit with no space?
60,psi
